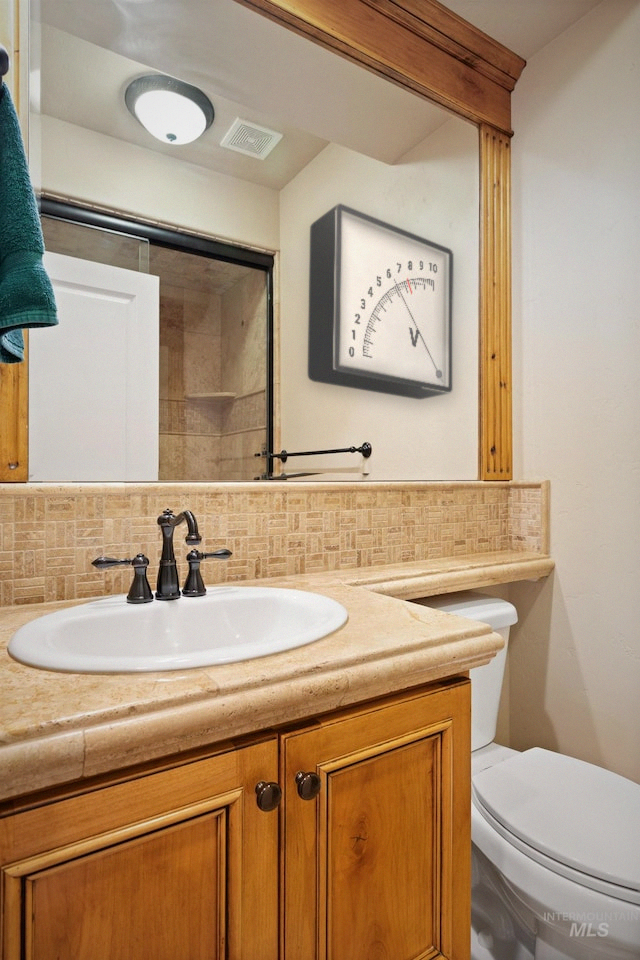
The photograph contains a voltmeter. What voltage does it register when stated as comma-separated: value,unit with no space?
6,V
